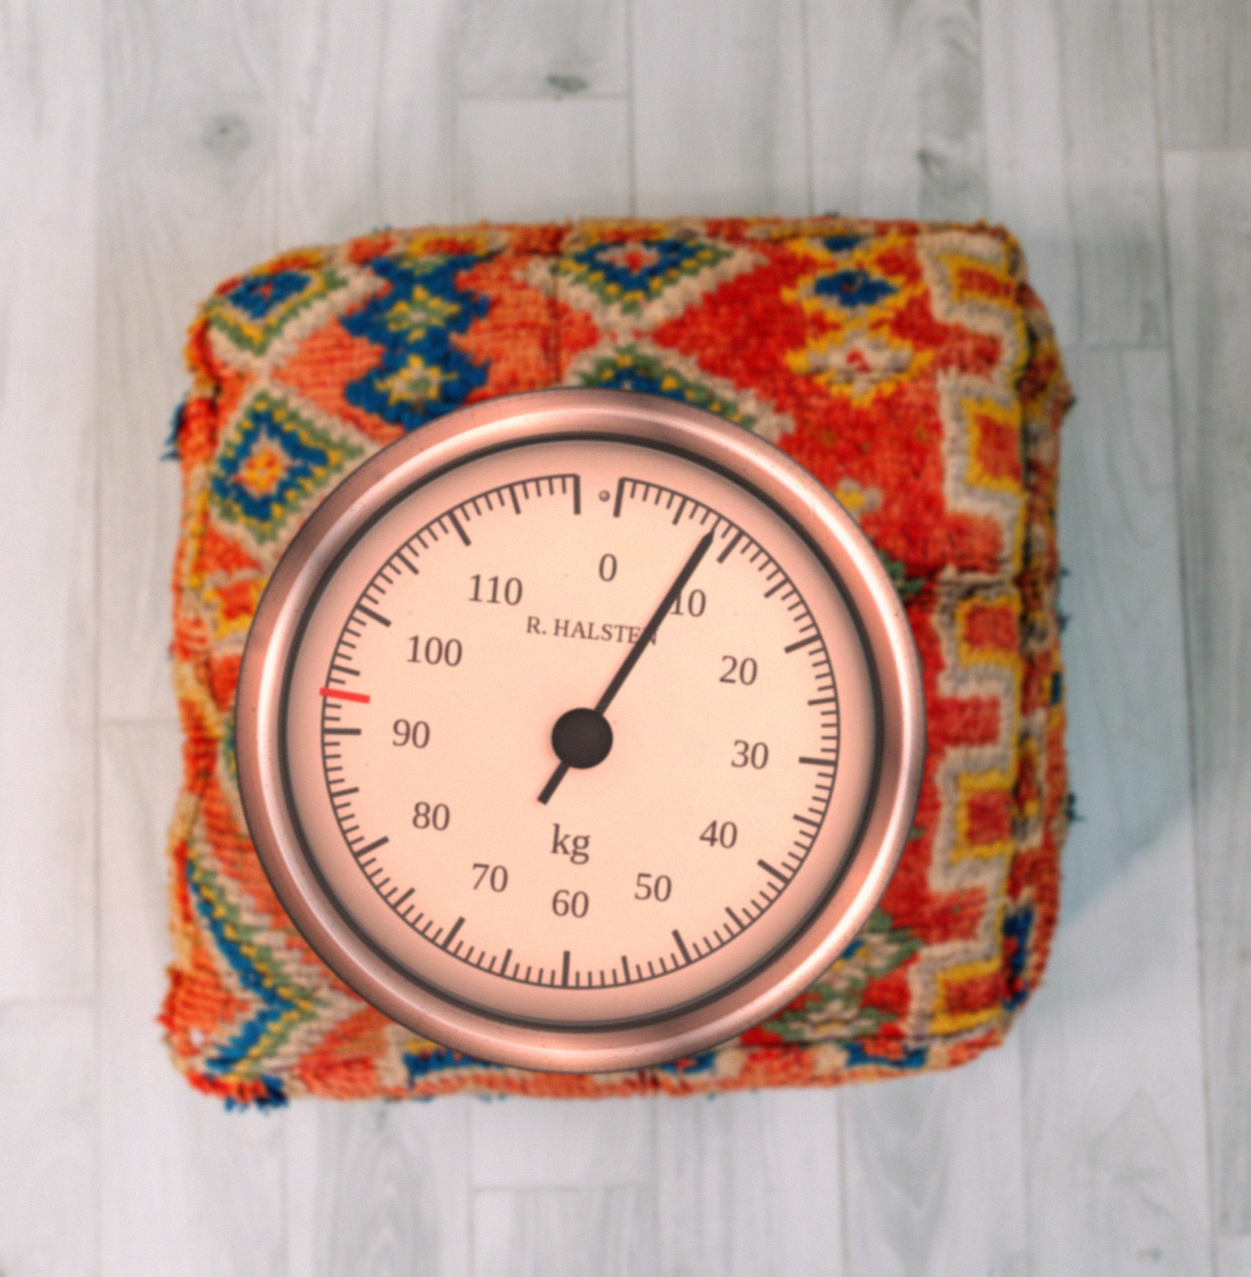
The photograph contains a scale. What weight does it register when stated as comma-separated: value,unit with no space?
8,kg
